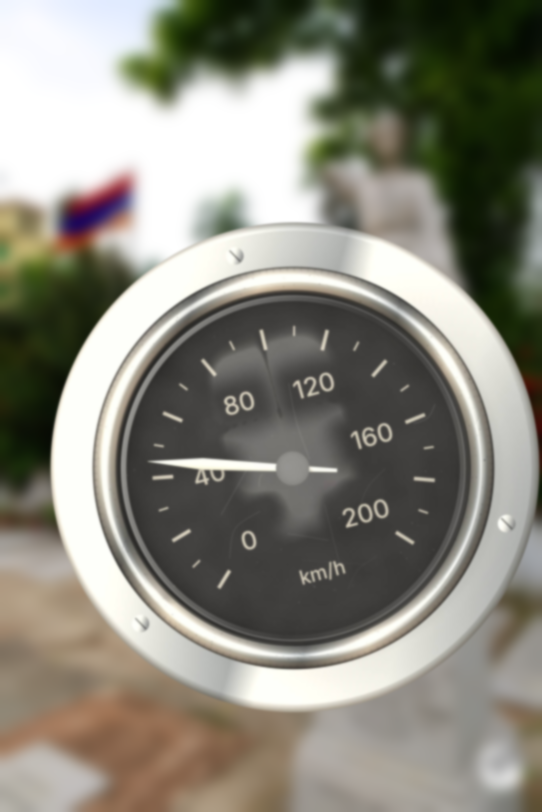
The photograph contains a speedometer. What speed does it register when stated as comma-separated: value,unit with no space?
45,km/h
